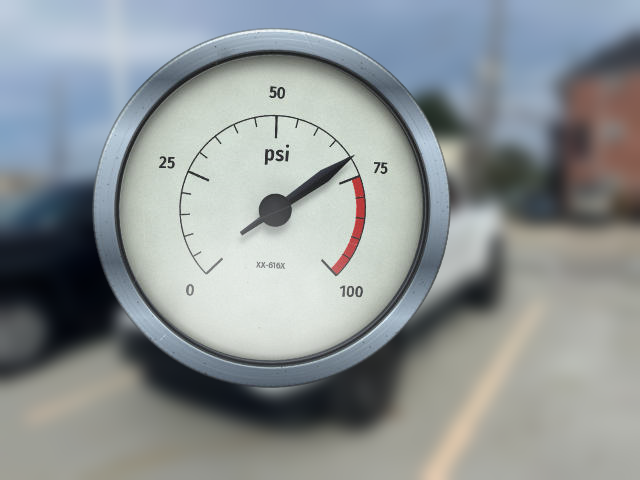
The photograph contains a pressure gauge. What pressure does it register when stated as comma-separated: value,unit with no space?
70,psi
